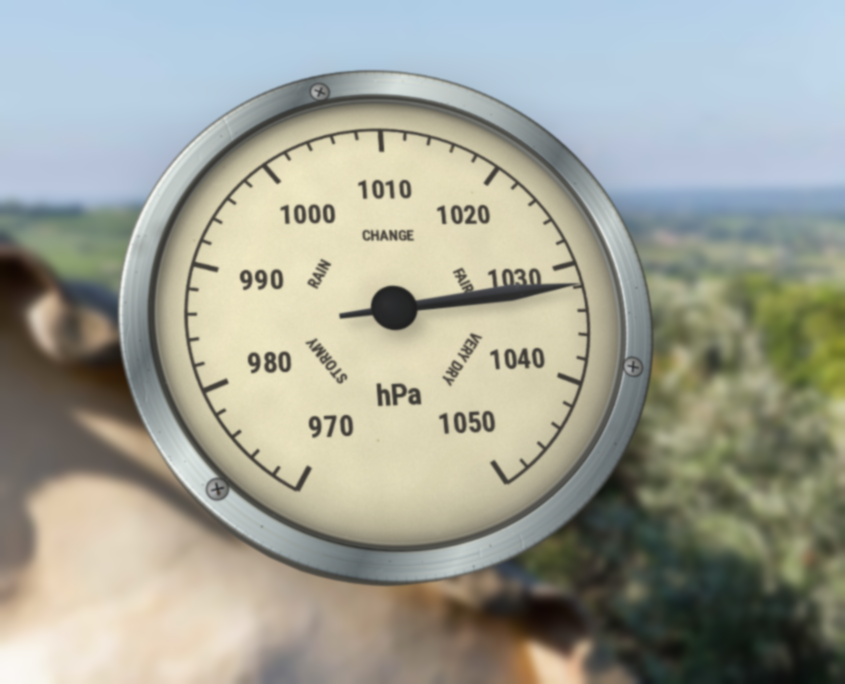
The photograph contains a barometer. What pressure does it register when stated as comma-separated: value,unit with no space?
1032,hPa
